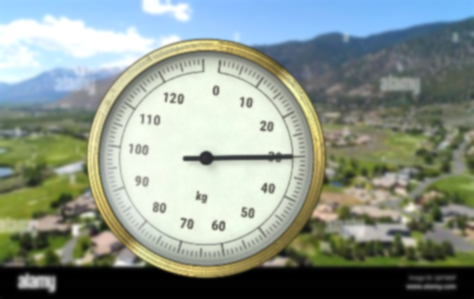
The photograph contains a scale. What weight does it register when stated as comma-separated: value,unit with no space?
30,kg
